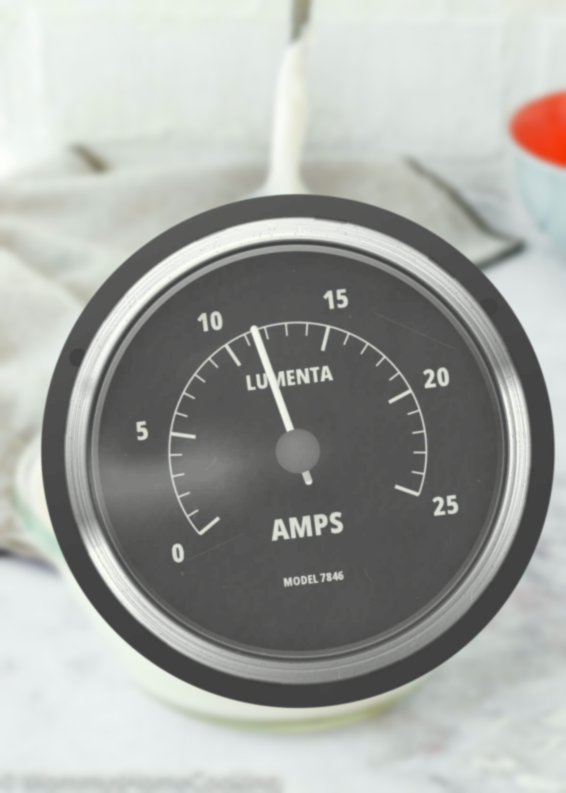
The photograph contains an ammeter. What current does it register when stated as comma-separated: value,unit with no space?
11.5,A
